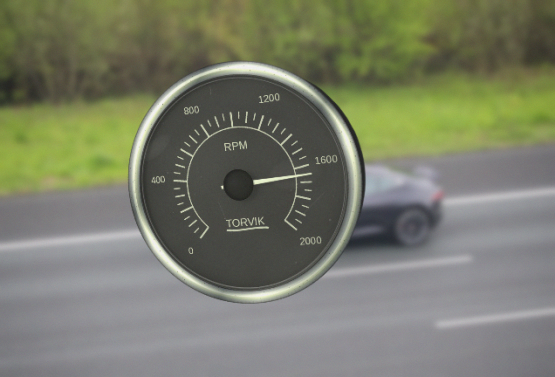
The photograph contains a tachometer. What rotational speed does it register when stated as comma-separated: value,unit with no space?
1650,rpm
